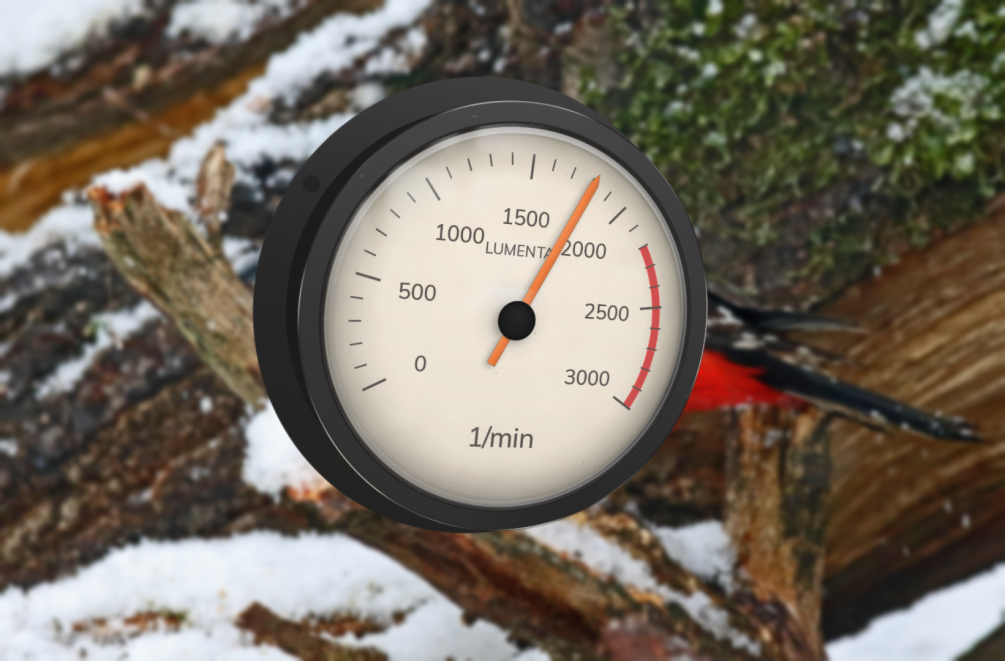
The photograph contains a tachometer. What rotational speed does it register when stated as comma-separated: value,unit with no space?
1800,rpm
